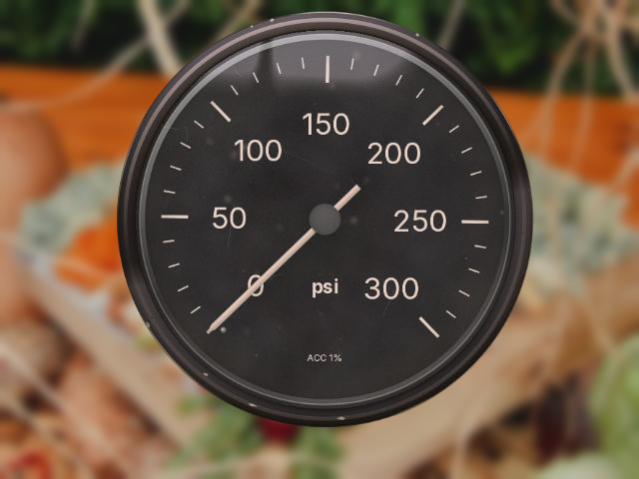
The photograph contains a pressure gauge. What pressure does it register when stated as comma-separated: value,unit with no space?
0,psi
